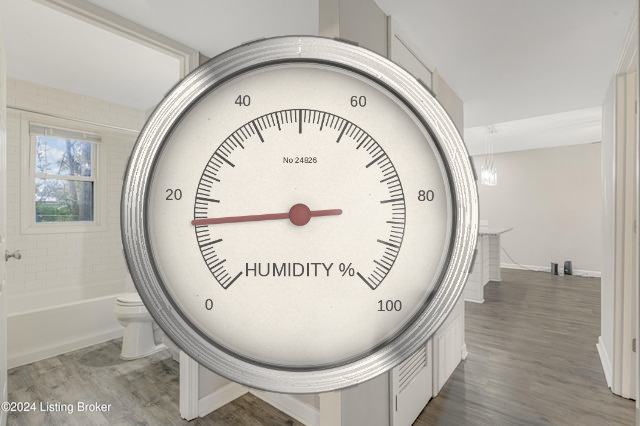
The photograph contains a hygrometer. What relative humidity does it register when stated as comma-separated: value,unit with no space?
15,%
